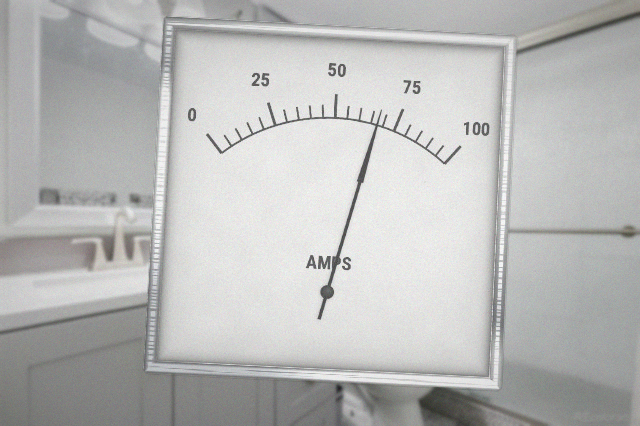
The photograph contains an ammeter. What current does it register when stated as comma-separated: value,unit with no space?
67.5,A
